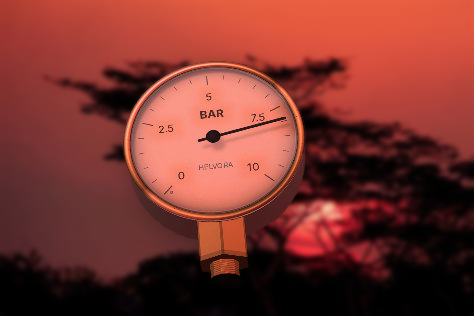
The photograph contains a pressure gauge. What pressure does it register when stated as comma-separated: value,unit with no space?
8,bar
